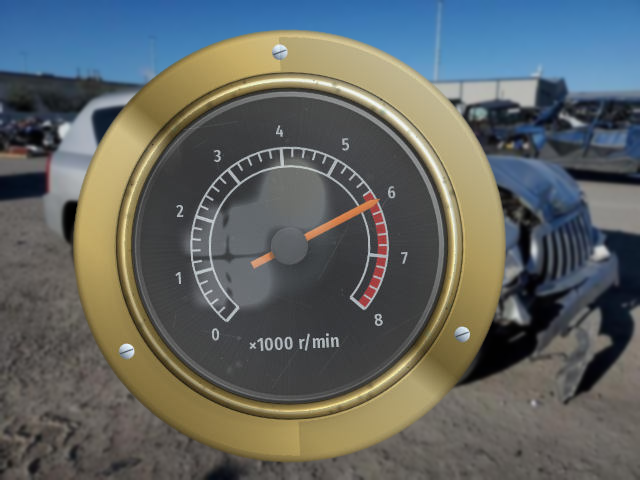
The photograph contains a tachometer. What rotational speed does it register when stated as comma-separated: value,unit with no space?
6000,rpm
